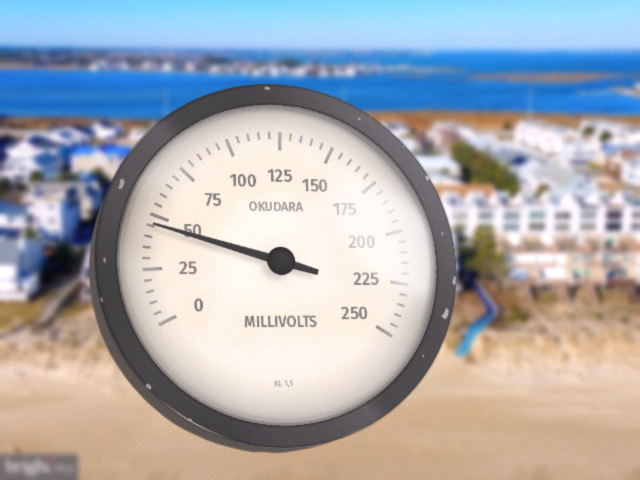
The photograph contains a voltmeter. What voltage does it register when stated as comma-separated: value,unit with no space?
45,mV
